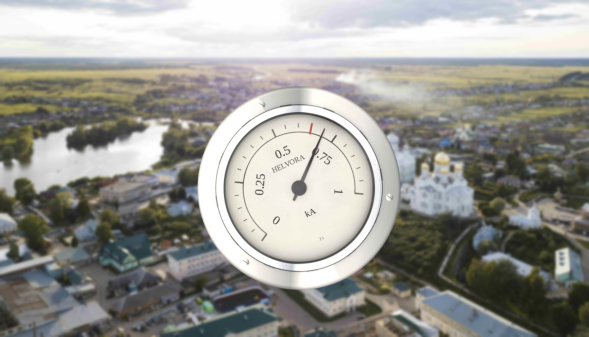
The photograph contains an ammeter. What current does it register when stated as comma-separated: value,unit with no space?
0.7,kA
